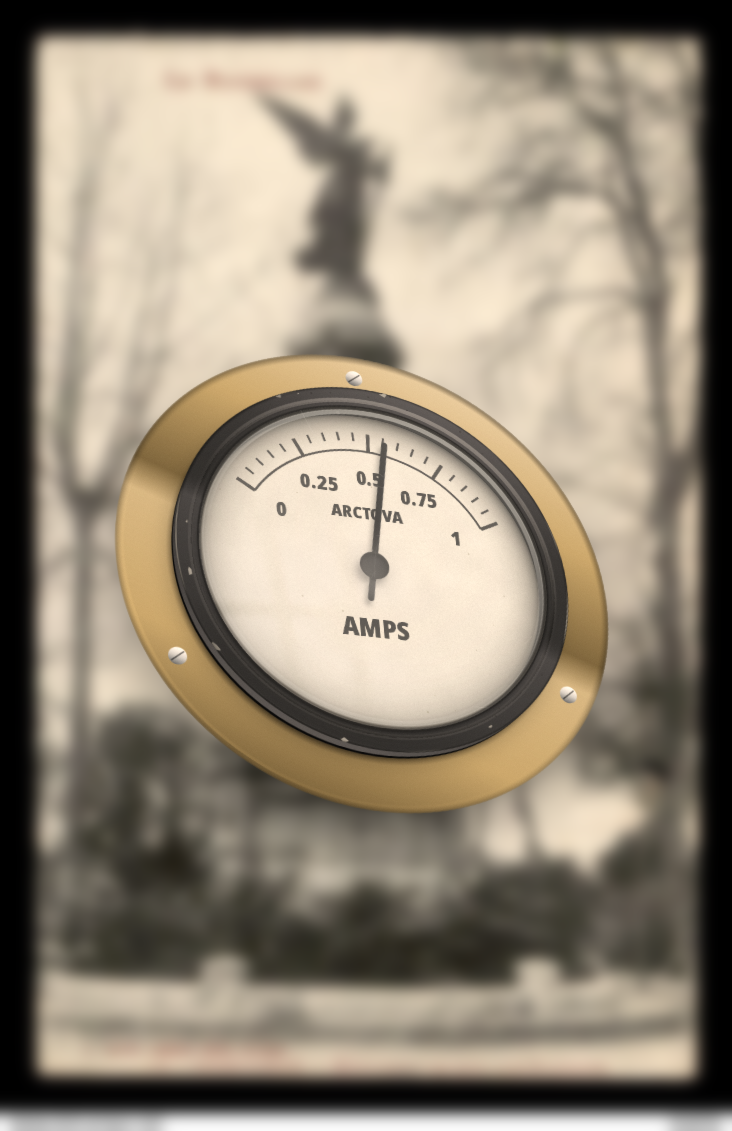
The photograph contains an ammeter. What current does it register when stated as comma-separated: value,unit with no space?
0.55,A
